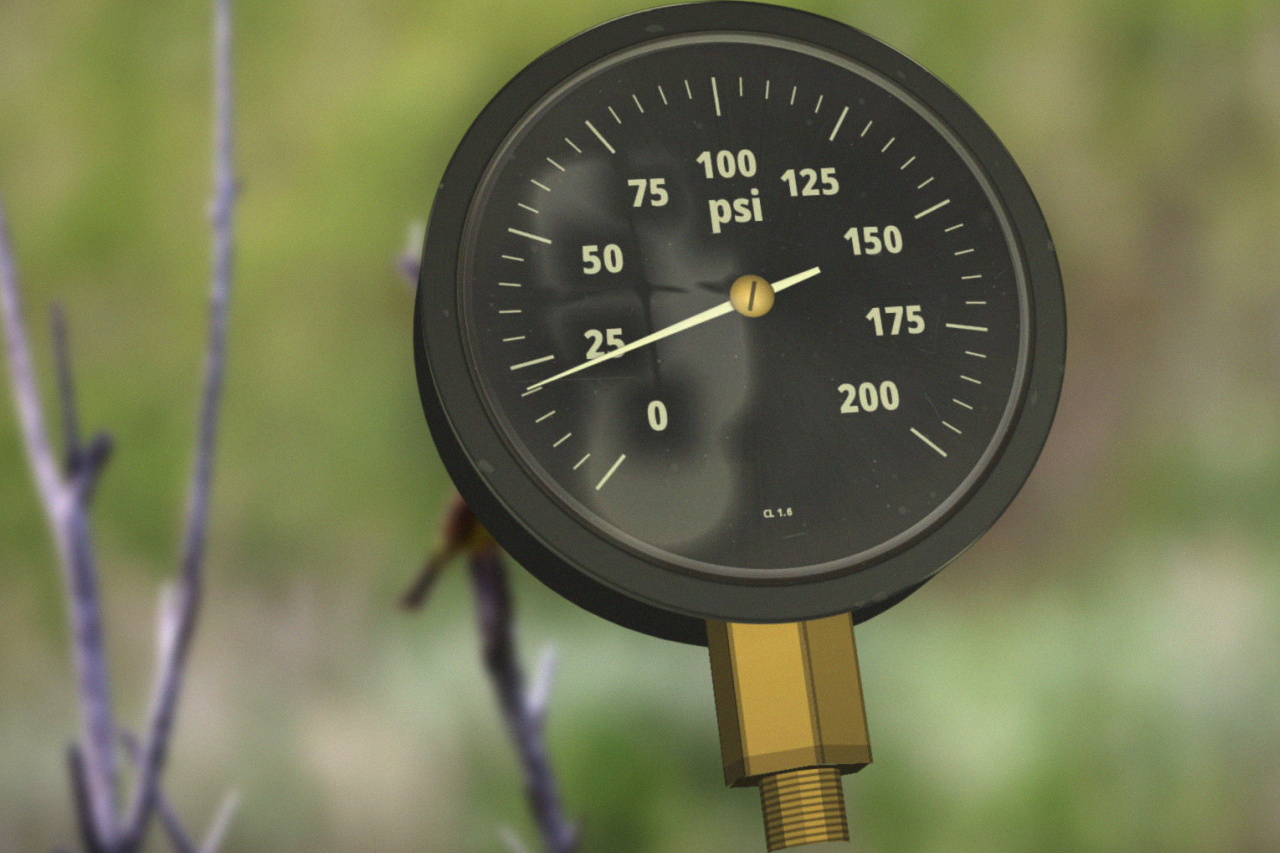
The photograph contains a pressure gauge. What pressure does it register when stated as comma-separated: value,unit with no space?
20,psi
